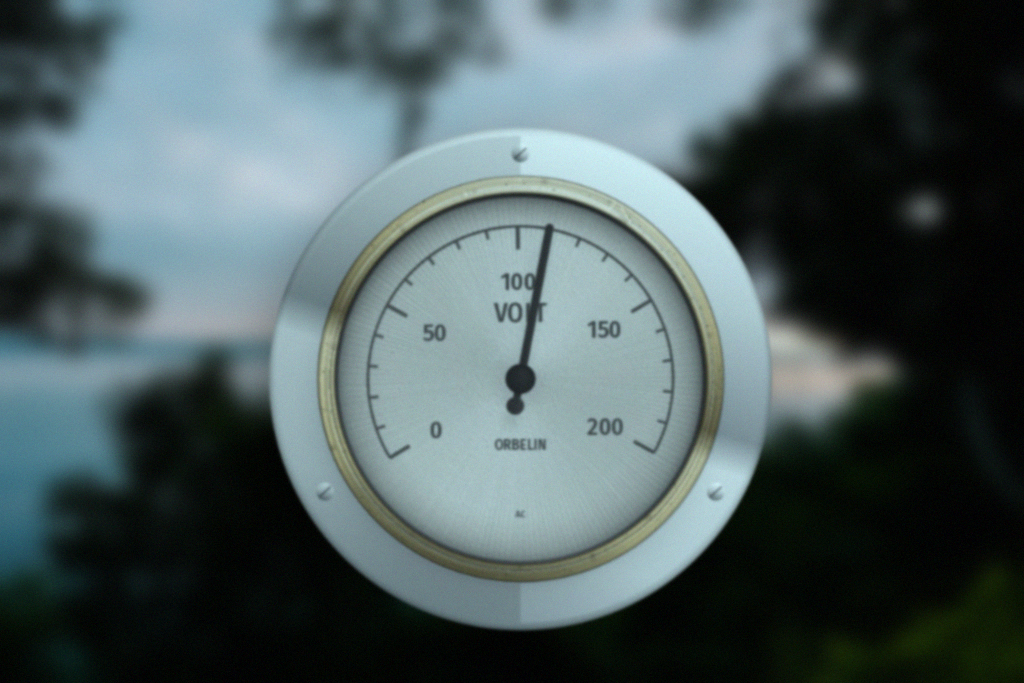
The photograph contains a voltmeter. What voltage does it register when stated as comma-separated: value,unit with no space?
110,V
